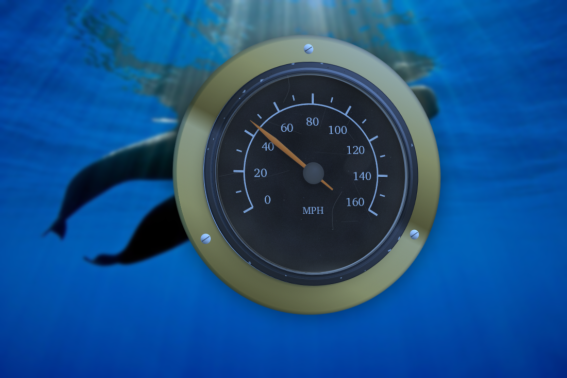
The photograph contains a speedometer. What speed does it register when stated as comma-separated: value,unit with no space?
45,mph
